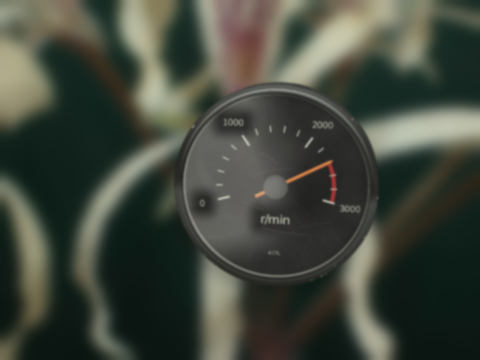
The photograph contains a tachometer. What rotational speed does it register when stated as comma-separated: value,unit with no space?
2400,rpm
